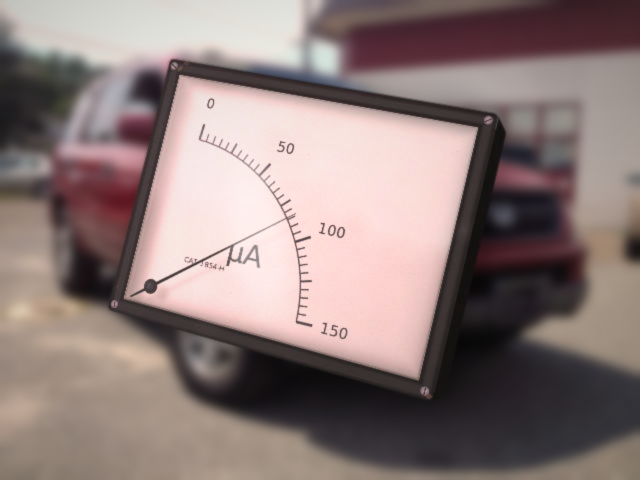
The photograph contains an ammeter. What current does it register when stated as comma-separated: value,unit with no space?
85,µA
